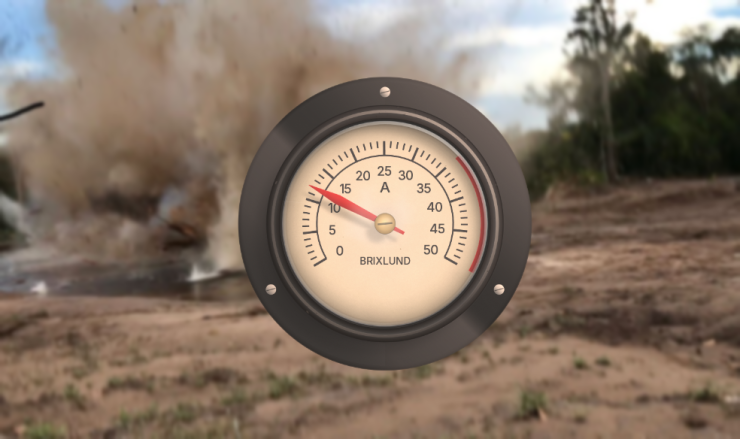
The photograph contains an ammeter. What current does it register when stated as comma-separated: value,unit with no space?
12,A
